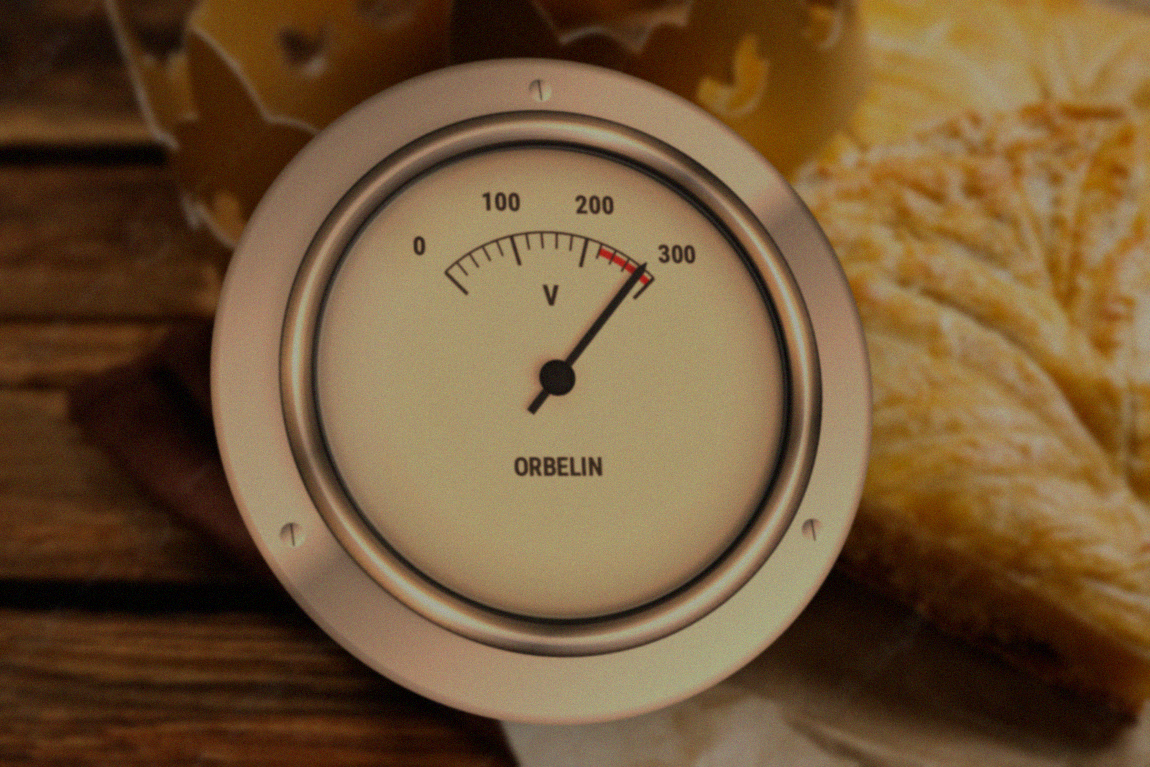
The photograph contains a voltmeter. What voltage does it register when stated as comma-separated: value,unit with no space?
280,V
